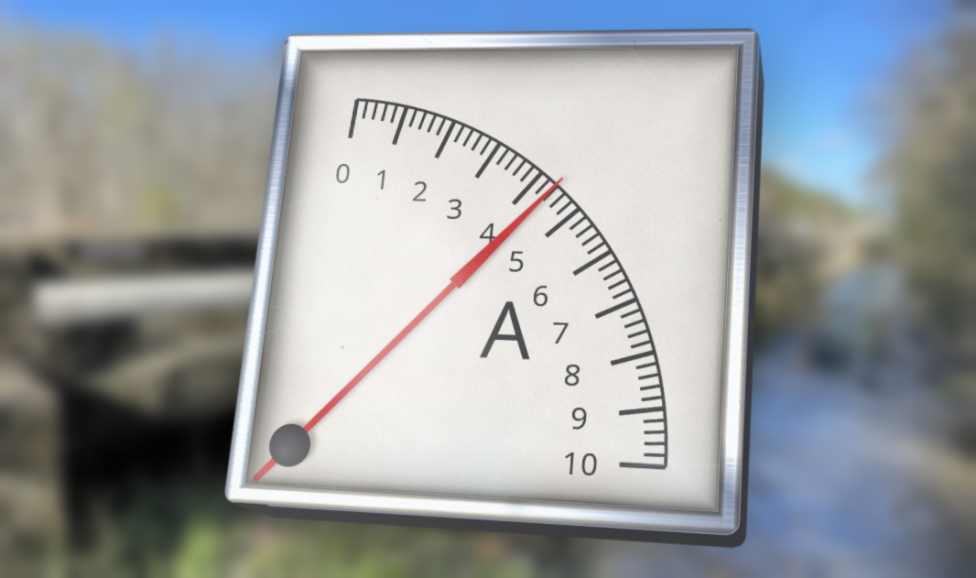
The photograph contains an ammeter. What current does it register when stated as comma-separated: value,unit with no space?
4.4,A
